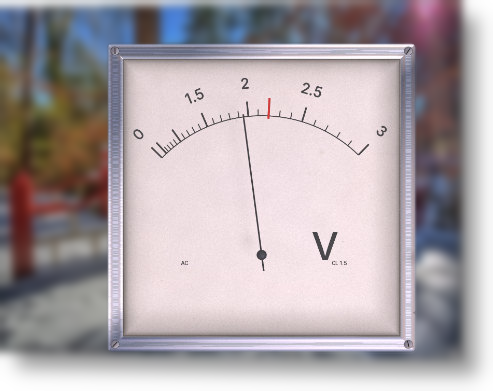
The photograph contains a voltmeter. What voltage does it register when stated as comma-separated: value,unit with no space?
1.95,V
